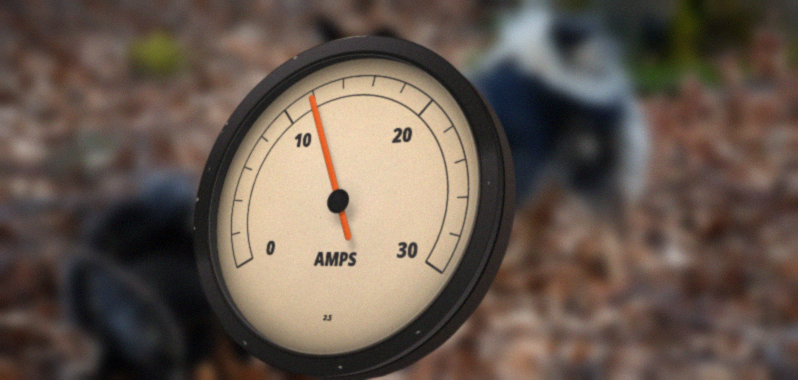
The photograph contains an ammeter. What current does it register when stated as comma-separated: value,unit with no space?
12,A
